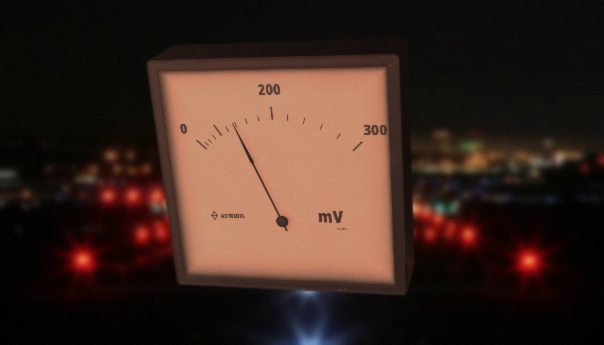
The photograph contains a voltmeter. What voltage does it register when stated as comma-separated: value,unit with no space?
140,mV
